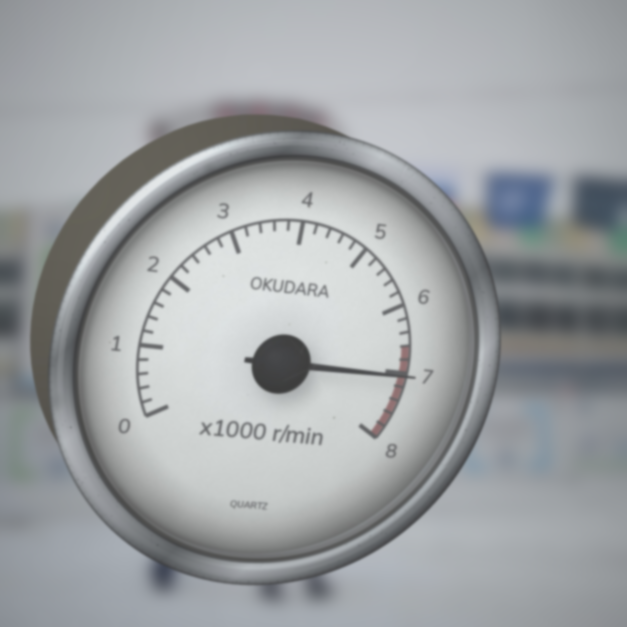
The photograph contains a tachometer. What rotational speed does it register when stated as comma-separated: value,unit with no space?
7000,rpm
